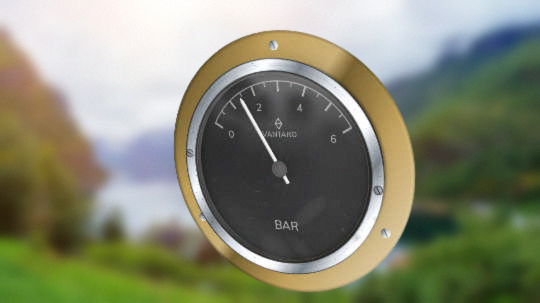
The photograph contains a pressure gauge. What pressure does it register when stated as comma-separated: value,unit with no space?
1.5,bar
